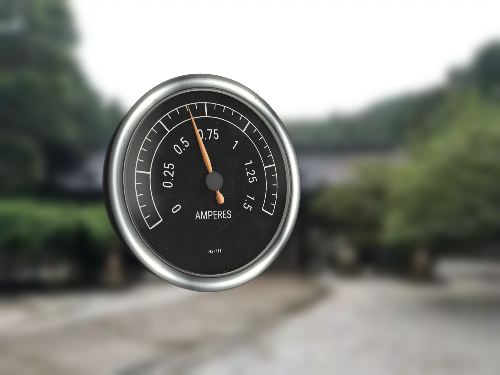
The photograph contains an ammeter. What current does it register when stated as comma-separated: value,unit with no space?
0.65,A
